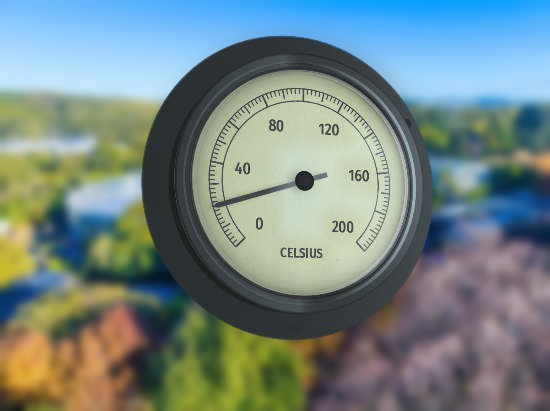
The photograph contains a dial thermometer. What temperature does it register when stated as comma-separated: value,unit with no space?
20,°C
